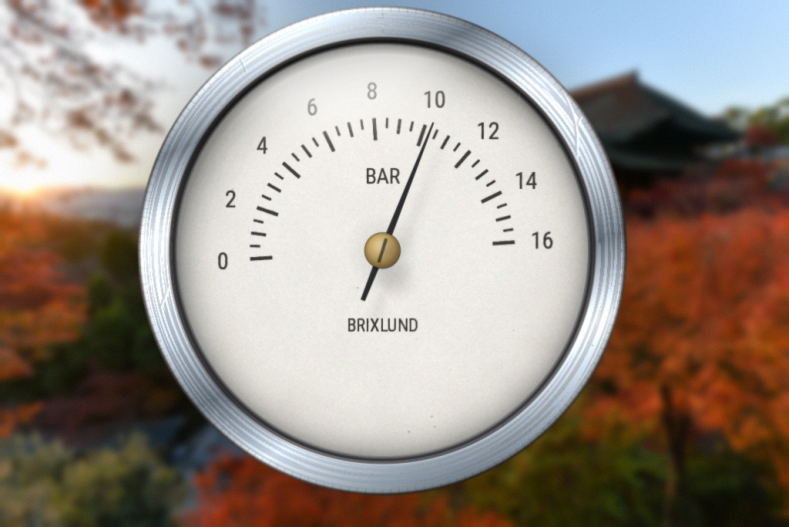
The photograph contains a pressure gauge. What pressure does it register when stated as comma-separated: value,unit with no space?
10.25,bar
